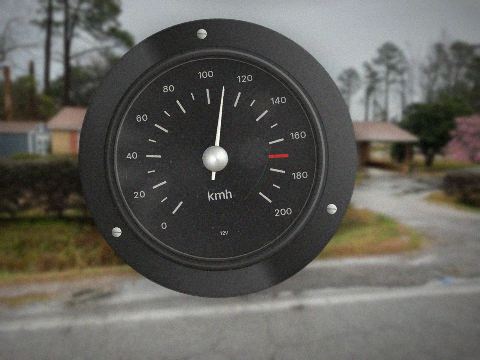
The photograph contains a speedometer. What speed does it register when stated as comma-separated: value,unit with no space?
110,km/h
